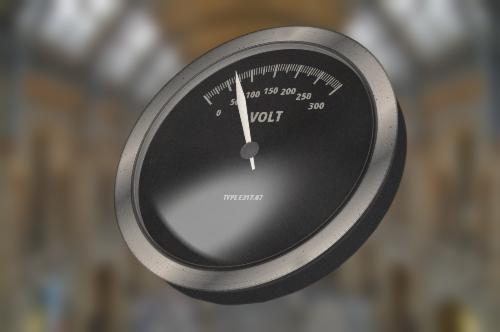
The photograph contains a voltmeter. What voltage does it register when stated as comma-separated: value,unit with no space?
75,V
